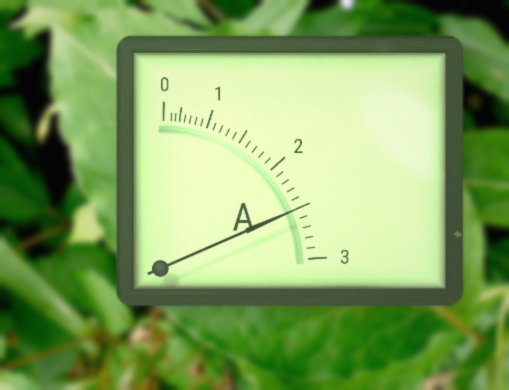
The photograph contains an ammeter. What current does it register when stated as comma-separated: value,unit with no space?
2.5,A
